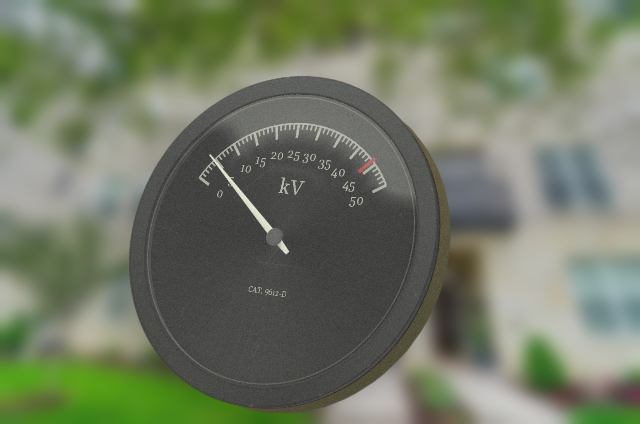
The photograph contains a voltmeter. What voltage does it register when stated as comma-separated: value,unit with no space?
5,kV
